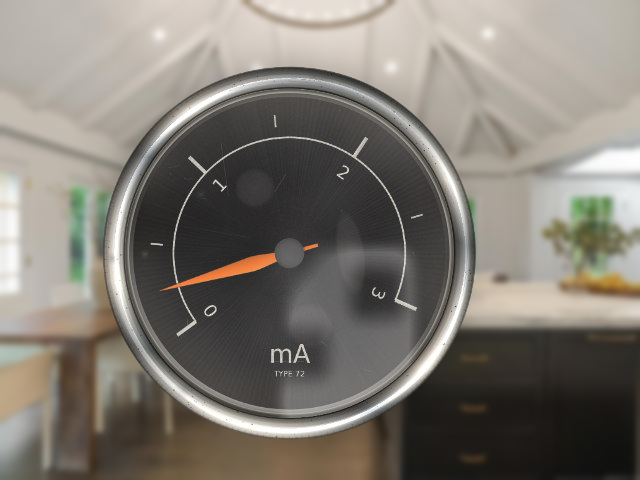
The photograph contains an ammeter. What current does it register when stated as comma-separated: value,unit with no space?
0.25,mA
